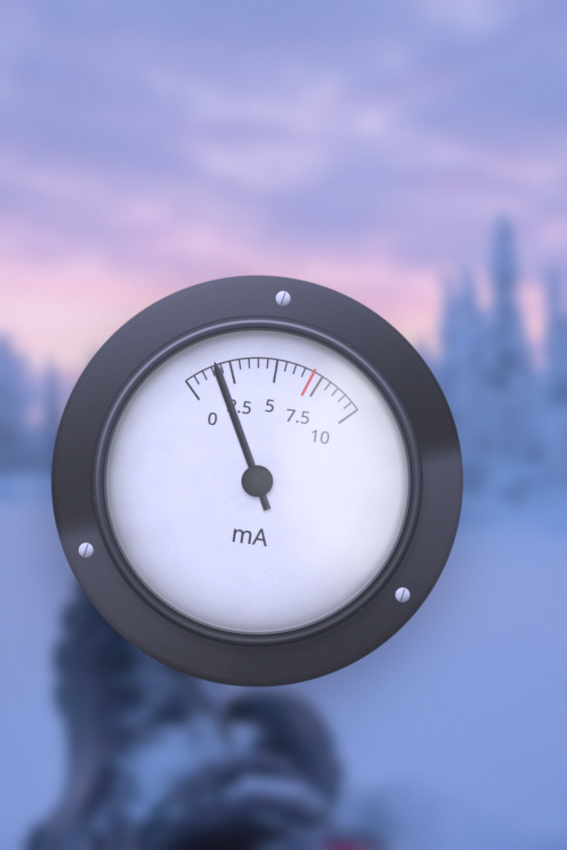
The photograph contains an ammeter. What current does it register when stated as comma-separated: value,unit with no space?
1.75,mA
